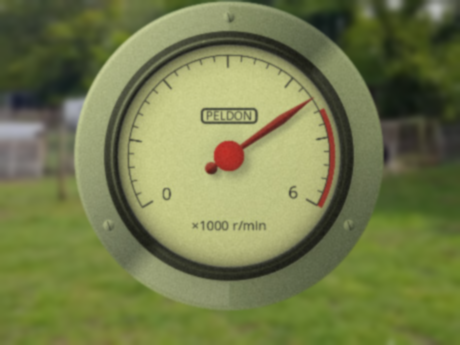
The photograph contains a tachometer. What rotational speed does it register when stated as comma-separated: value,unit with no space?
4400,rpm
